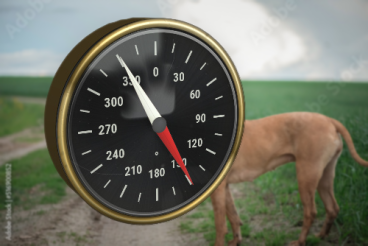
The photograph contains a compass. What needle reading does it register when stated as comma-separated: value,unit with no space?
150,°
